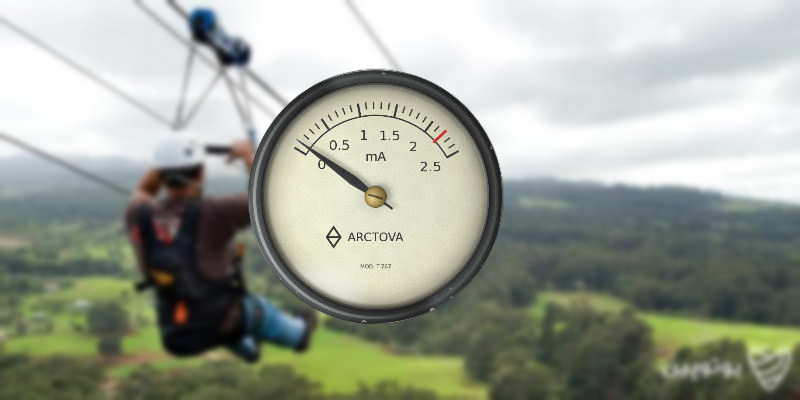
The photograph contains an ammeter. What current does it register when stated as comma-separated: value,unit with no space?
0.1,mA
